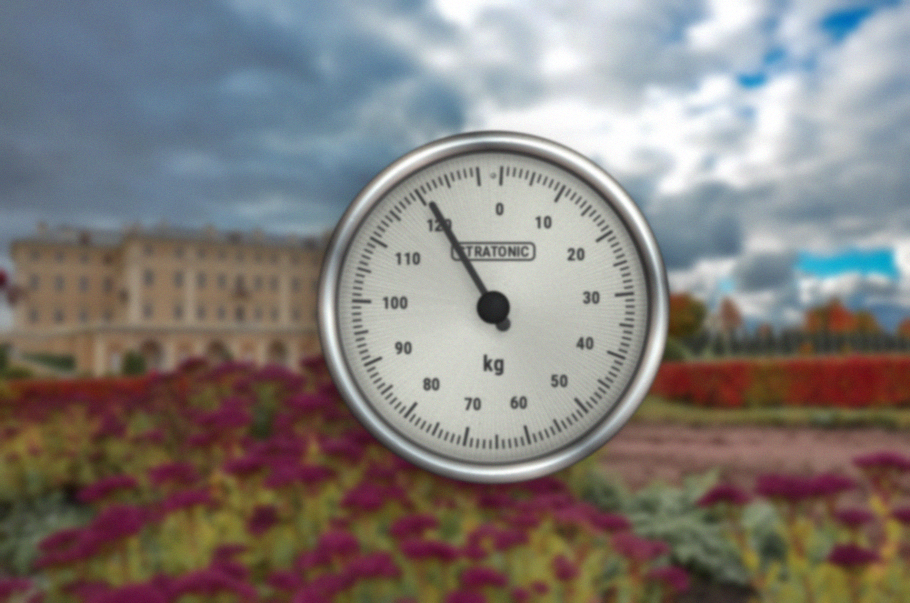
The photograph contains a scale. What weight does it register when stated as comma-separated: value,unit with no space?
121,kg
